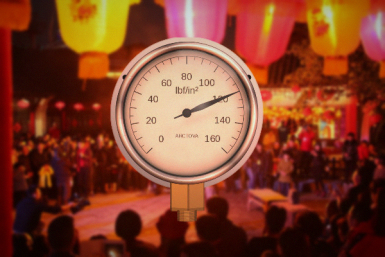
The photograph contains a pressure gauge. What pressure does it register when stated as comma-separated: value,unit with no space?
120,psi
